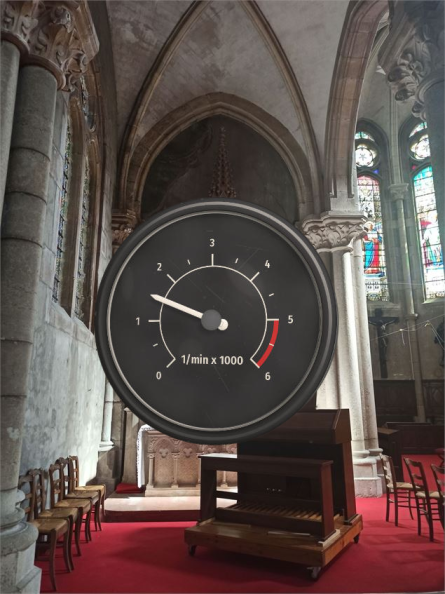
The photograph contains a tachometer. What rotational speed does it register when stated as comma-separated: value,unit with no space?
1500,rpm
